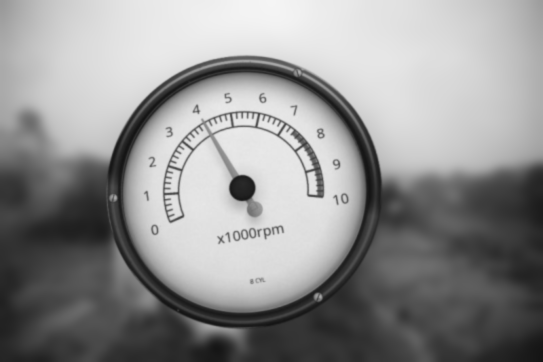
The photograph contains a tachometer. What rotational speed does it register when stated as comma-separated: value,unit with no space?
4000,rpm
